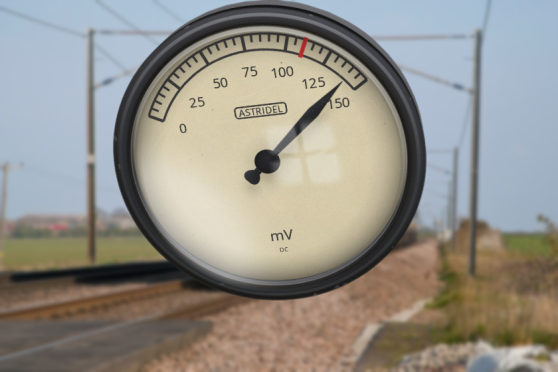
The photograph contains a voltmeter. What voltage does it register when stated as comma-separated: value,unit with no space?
140,mV
